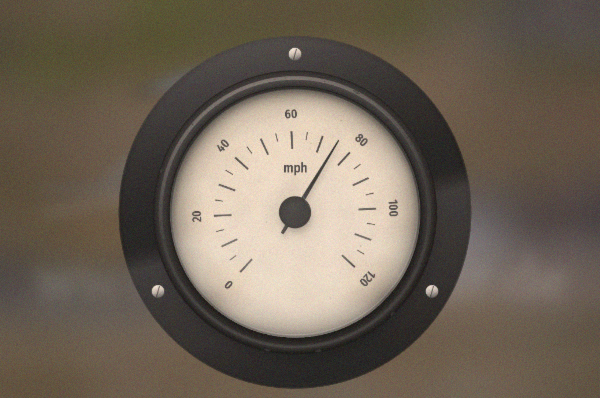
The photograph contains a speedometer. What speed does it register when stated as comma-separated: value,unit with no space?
75,mph
